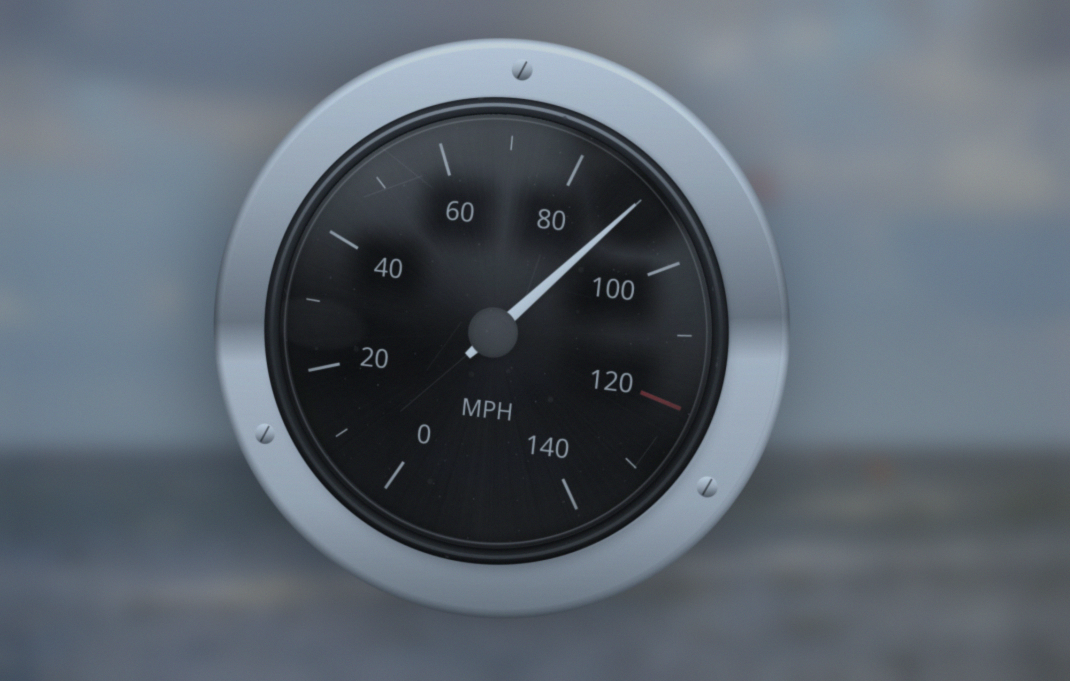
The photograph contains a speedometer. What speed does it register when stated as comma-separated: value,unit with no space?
90,mph
